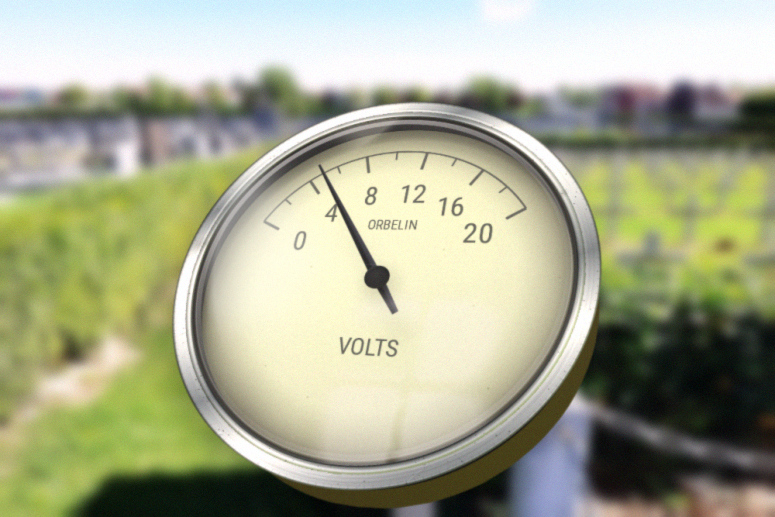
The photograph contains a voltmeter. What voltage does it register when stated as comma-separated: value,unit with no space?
5,V
